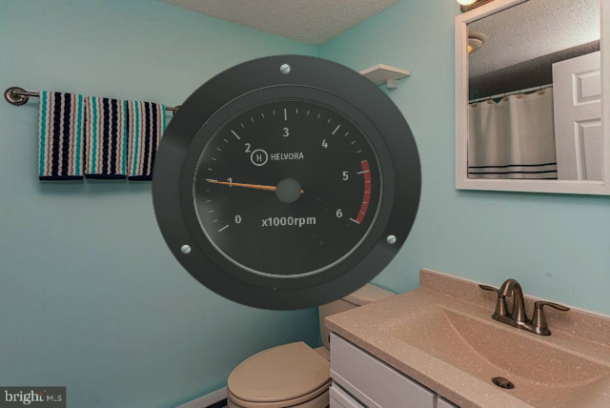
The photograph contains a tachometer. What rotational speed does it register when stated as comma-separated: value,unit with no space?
1000,rpm
